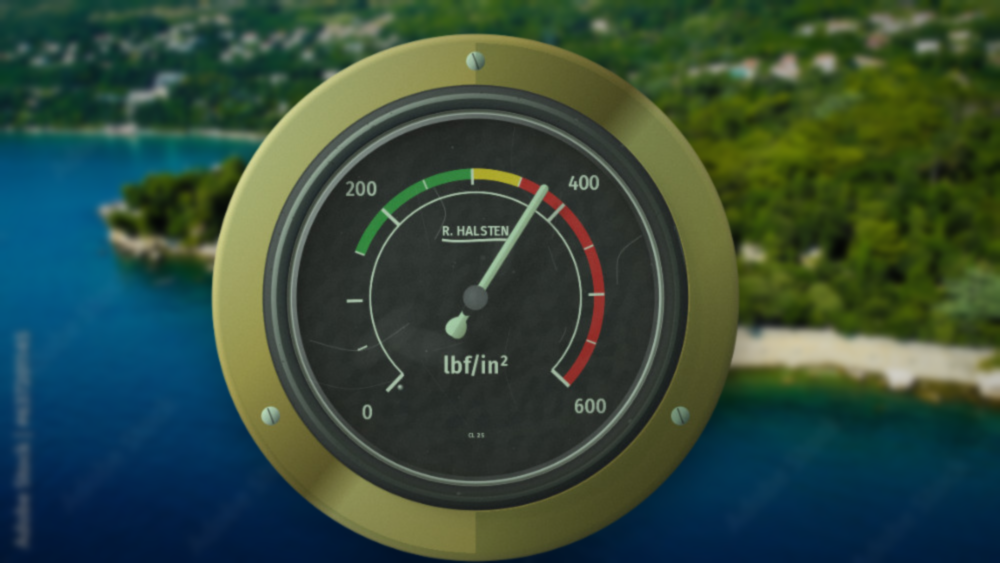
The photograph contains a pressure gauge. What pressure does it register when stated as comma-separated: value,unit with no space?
375,psi
